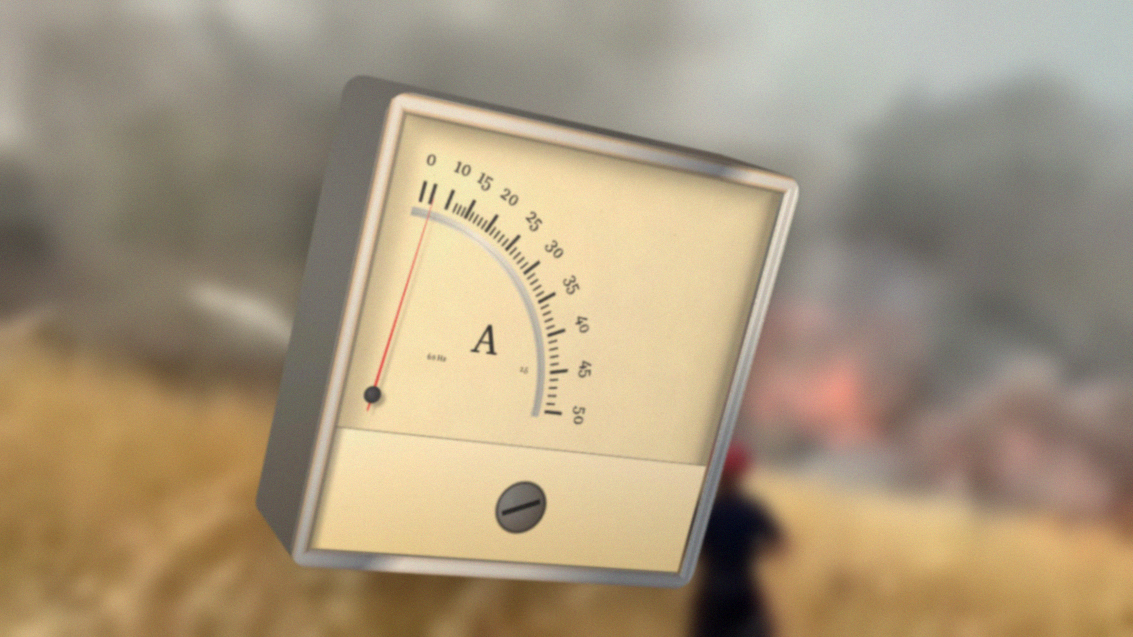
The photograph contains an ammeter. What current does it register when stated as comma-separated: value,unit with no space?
5,A
